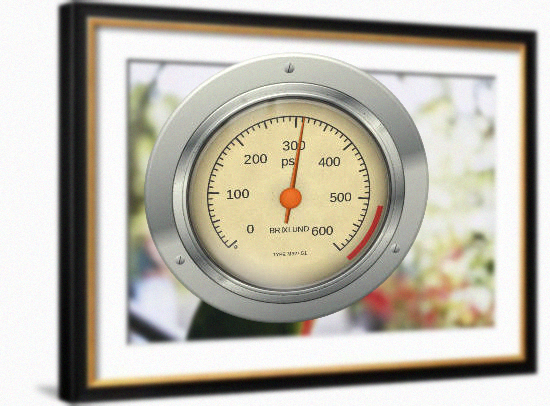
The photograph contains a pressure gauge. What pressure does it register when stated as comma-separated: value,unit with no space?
310,psi
